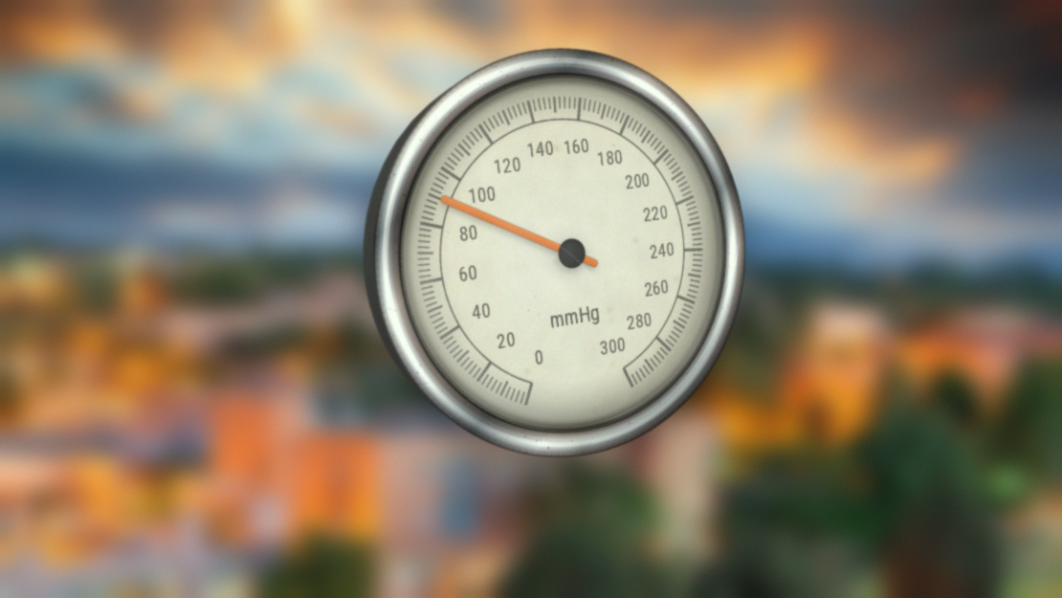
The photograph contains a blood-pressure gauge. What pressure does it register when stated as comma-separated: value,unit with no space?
90,mmHg
